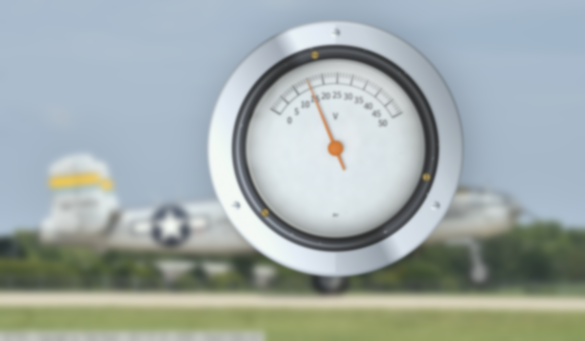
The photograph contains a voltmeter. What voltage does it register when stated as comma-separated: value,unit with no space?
15,V
